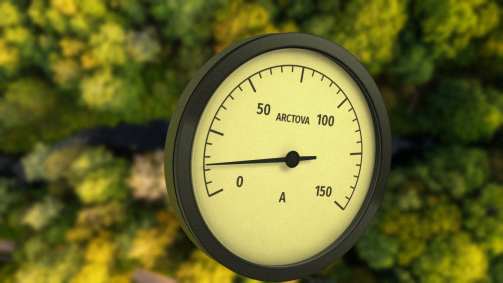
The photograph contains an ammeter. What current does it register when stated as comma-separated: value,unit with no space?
12.5,A
